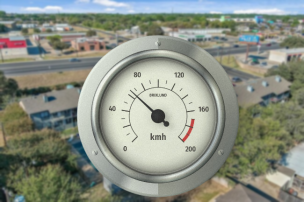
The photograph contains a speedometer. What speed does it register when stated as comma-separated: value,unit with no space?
65,km/h
